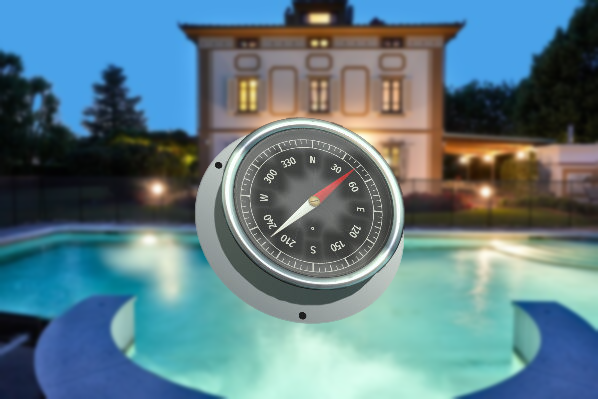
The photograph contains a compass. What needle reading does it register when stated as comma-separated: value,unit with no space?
45,°
